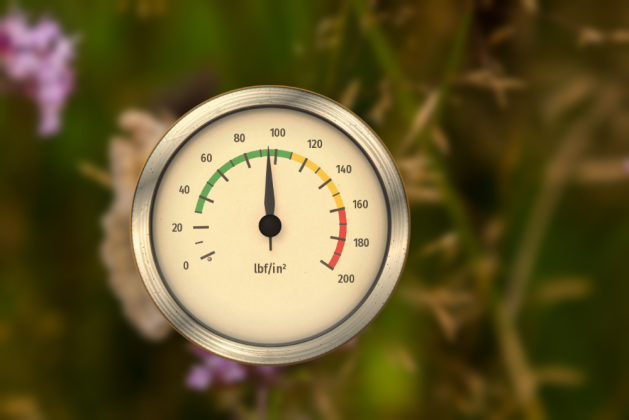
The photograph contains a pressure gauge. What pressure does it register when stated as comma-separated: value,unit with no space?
95,psi
